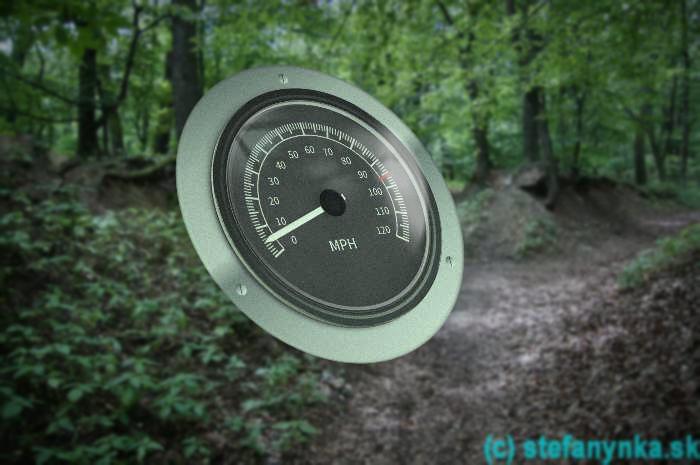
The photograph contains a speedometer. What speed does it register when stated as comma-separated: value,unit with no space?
5,mph
